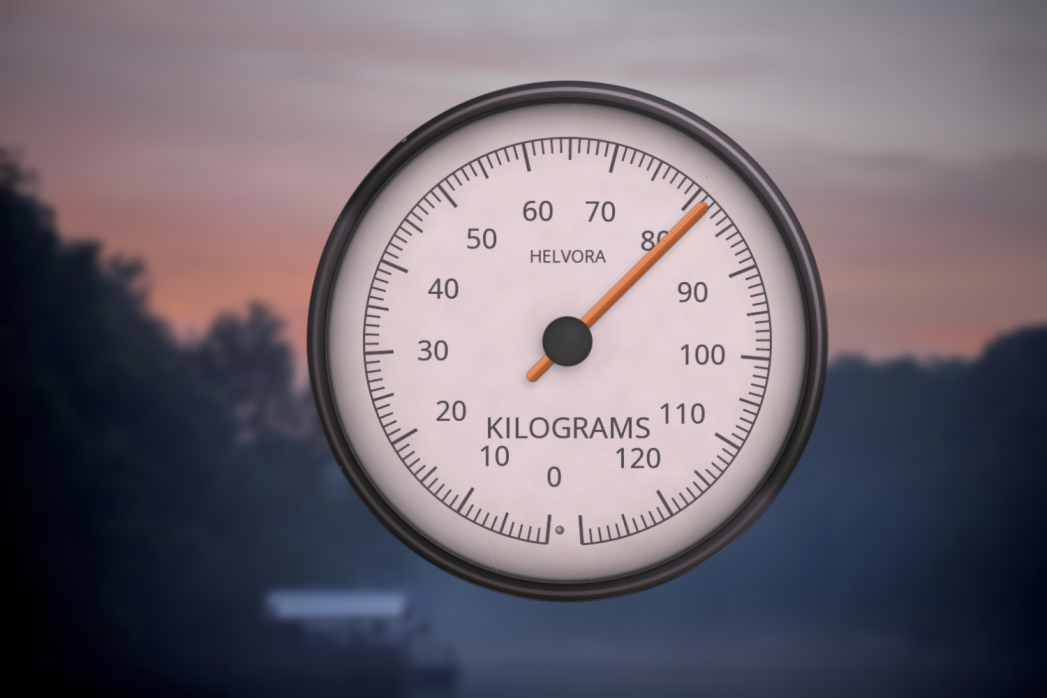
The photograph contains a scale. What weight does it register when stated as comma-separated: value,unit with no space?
81.5,kg
